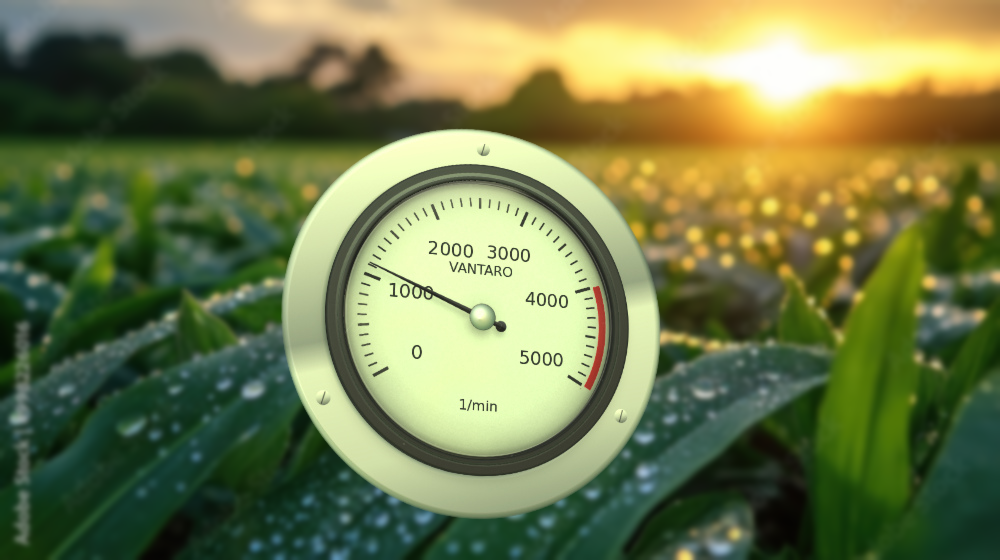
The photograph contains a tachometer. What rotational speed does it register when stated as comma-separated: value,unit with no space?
1100,rpm
